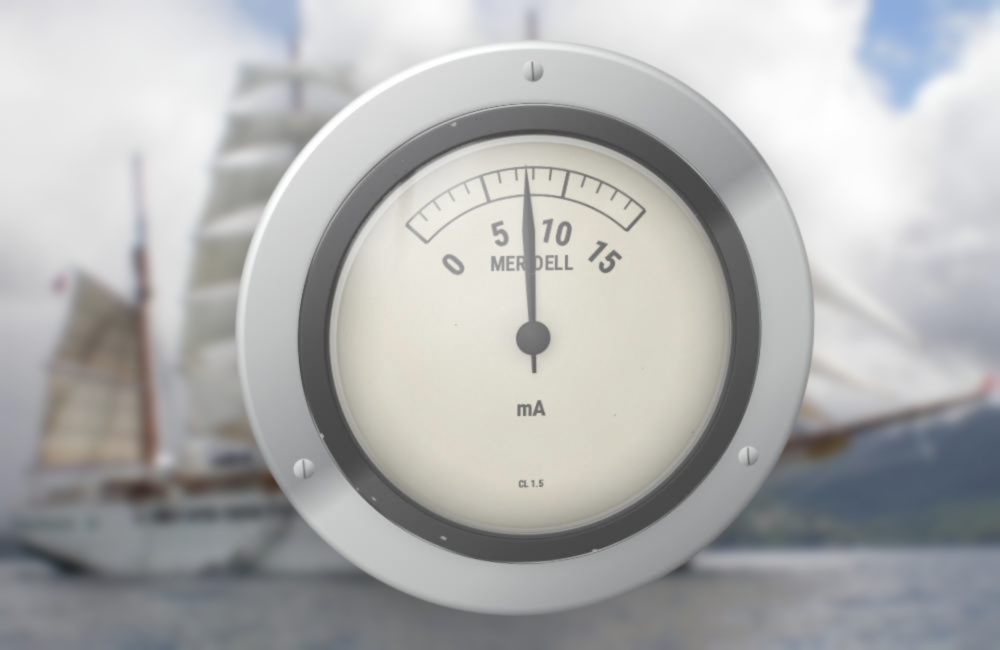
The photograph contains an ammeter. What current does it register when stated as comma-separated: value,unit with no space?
7.5,mA
